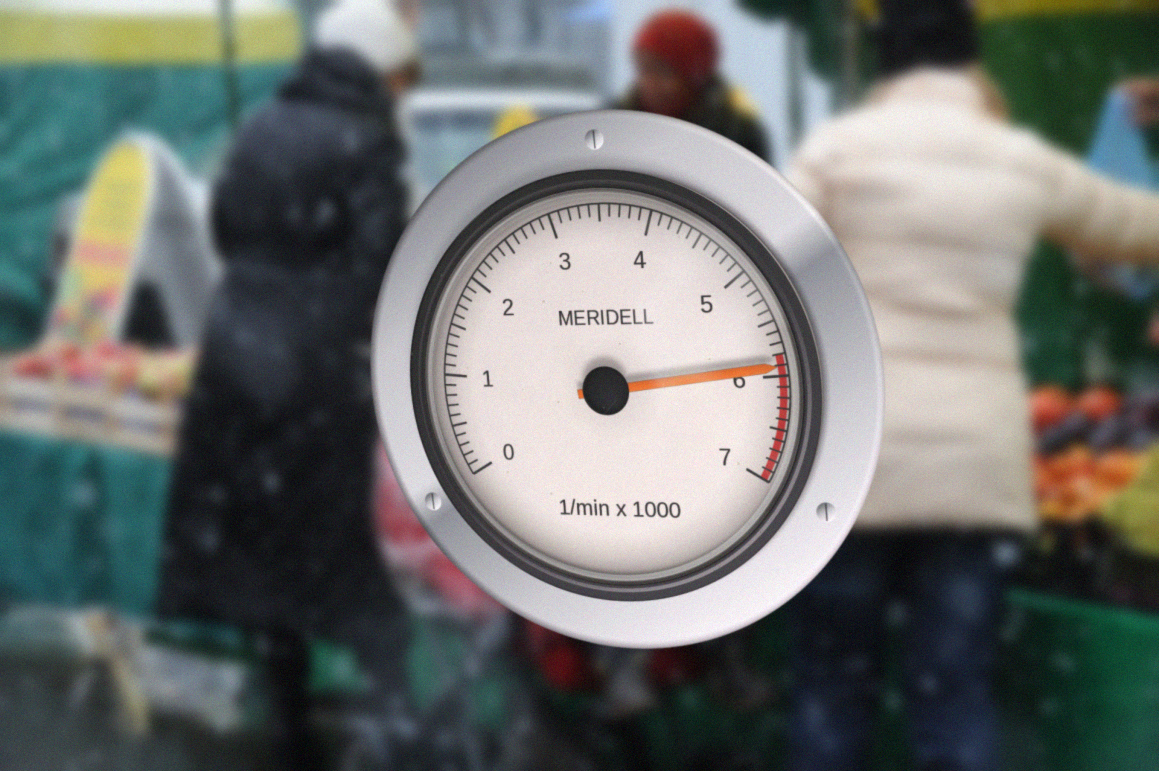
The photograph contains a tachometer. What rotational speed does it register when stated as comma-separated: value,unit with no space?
5900,rpm
